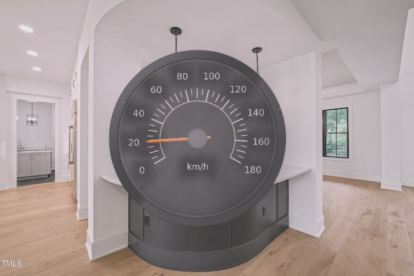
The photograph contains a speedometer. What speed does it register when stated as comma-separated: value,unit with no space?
20,km/h
